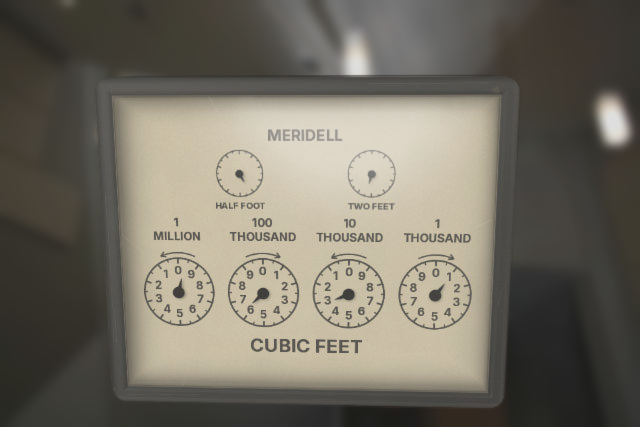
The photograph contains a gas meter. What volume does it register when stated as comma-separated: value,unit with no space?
963100,ft³
